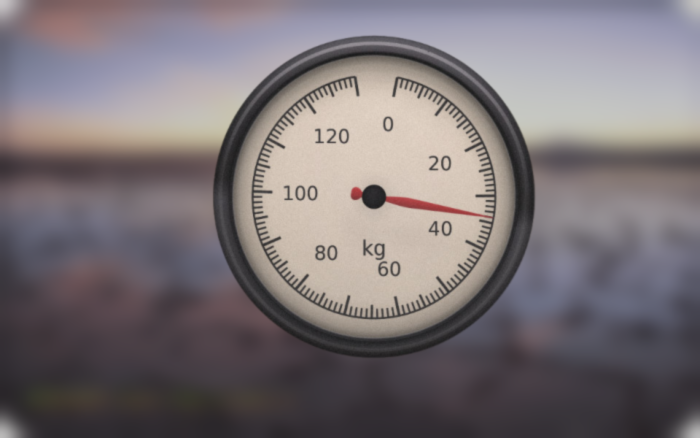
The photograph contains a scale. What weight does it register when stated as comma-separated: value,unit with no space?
34,kg
